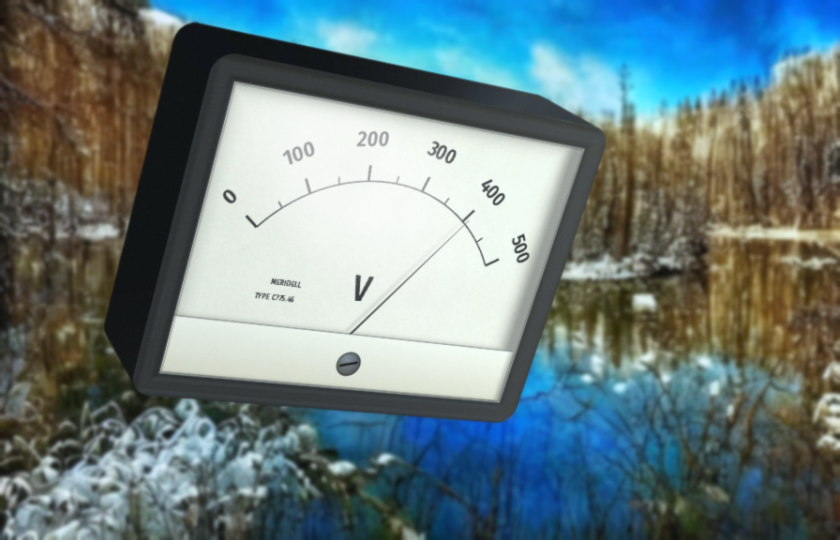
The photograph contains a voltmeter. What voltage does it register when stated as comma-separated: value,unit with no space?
400,V
